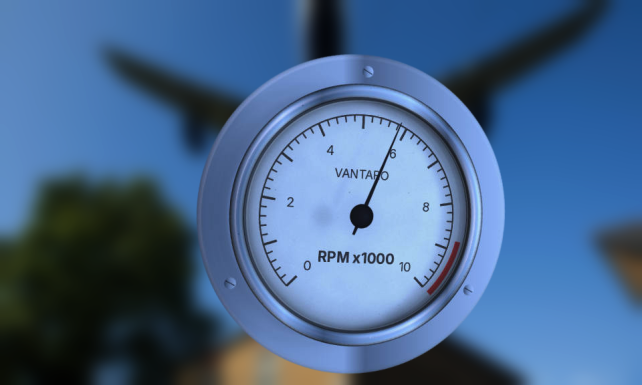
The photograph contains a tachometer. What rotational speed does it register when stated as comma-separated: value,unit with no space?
5800,rpm
